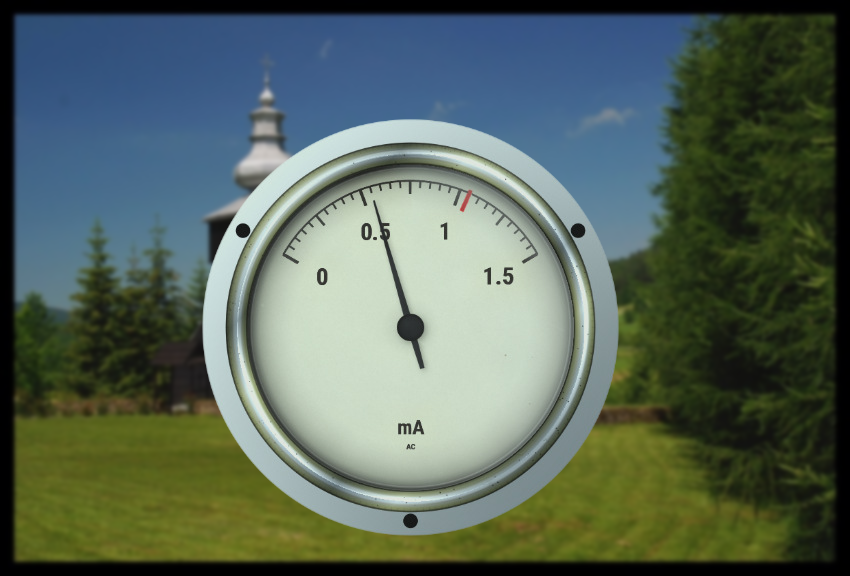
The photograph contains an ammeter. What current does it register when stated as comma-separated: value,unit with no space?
0.55,mA
